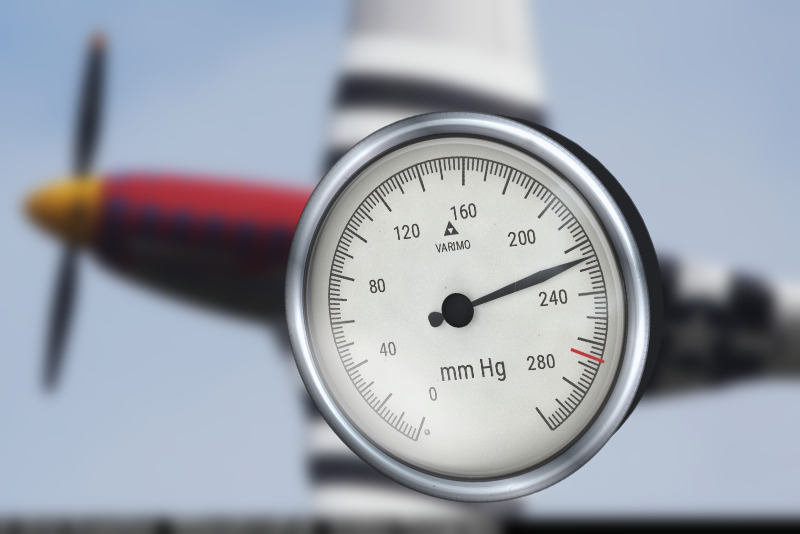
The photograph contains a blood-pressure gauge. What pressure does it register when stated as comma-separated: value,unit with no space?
226,mmHg
